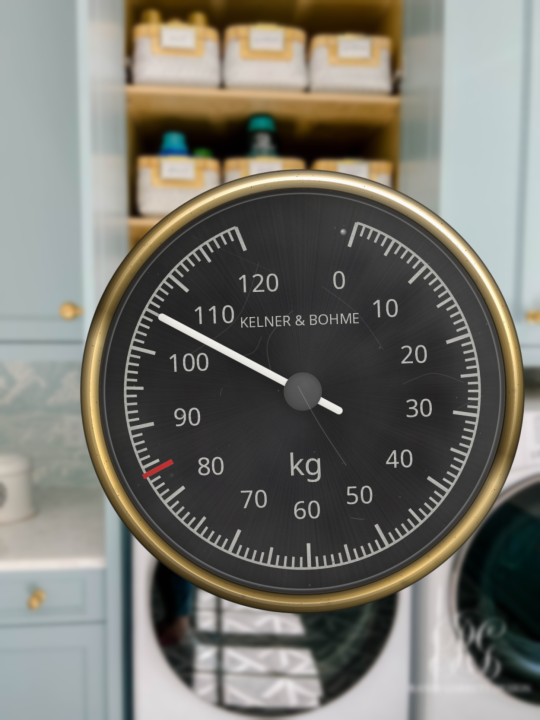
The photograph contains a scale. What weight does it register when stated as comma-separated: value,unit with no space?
105,kg
